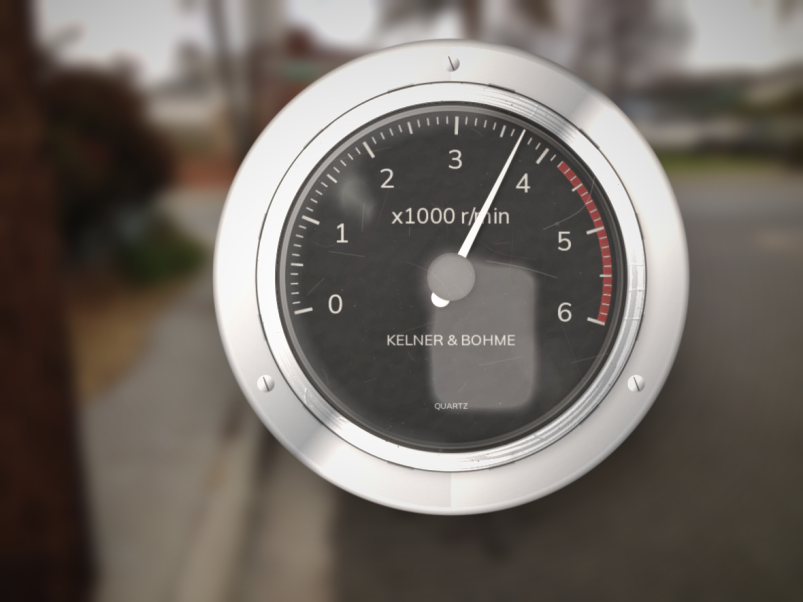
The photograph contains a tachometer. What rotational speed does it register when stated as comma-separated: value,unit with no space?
3700,rpm
